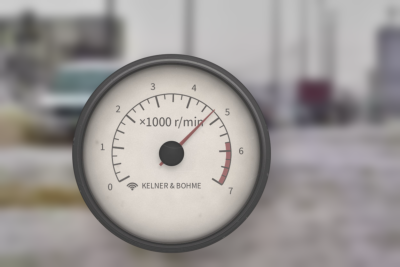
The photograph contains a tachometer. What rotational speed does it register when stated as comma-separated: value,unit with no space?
4750,rpm
